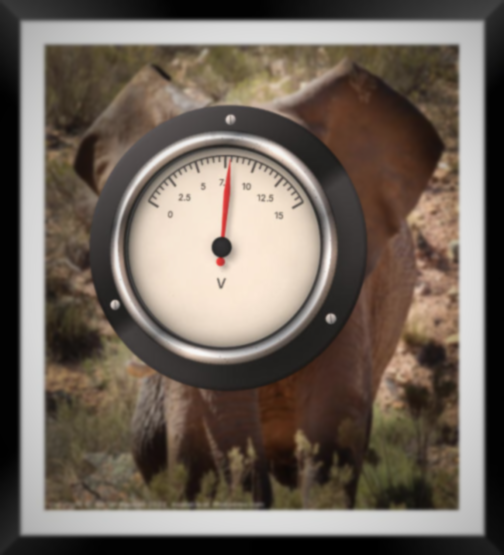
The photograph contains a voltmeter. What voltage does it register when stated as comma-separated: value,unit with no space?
8,V
